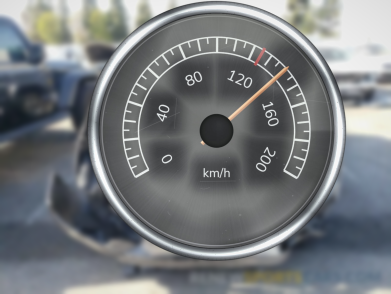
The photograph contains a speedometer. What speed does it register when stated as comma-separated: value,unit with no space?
140,km/h
